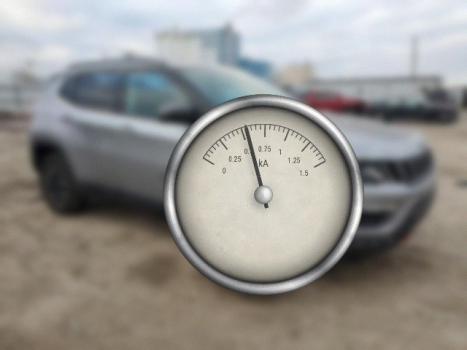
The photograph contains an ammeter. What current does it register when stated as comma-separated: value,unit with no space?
0.55,kA
